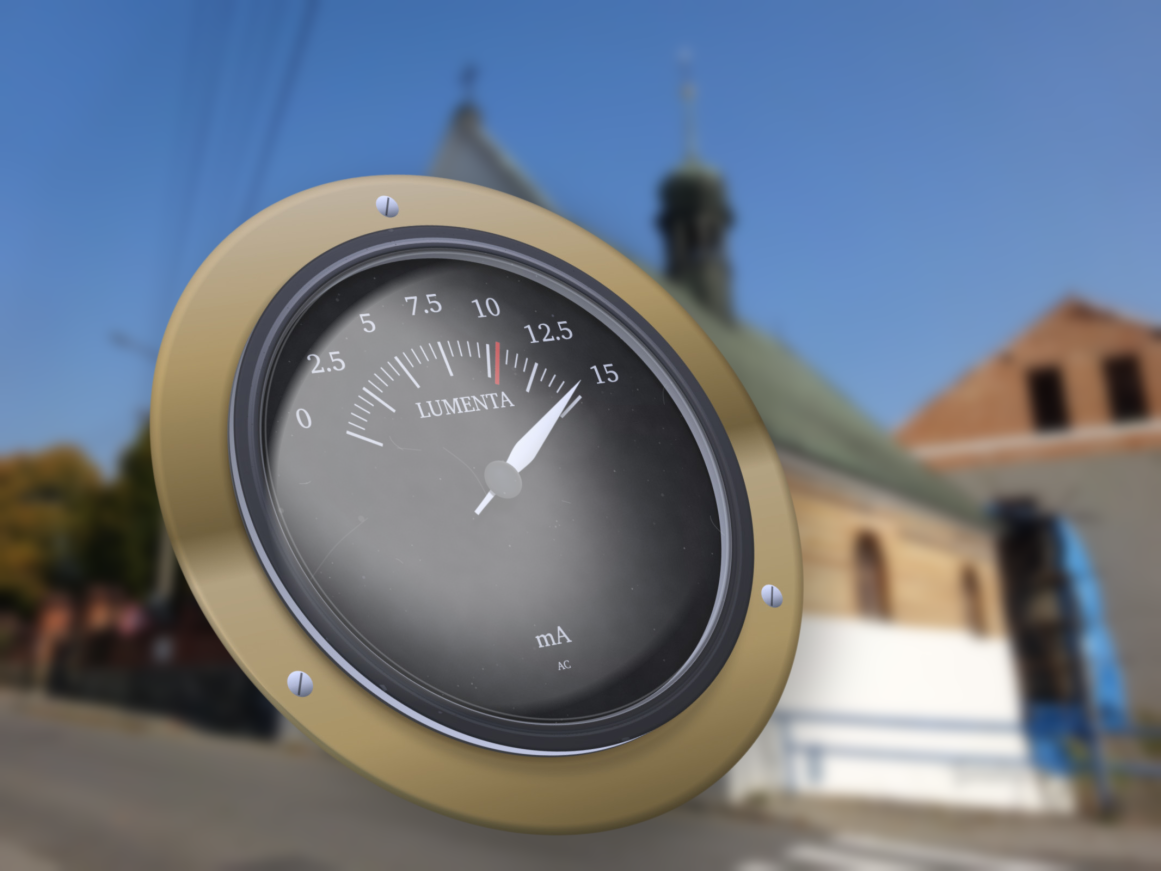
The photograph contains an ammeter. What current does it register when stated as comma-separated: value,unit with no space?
14.5,mA
